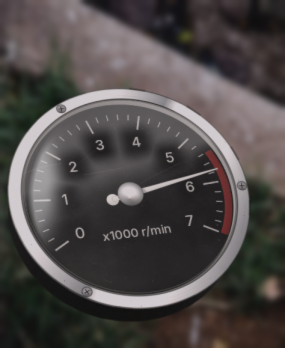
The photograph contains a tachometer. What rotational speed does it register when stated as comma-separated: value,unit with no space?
5800,rpm
